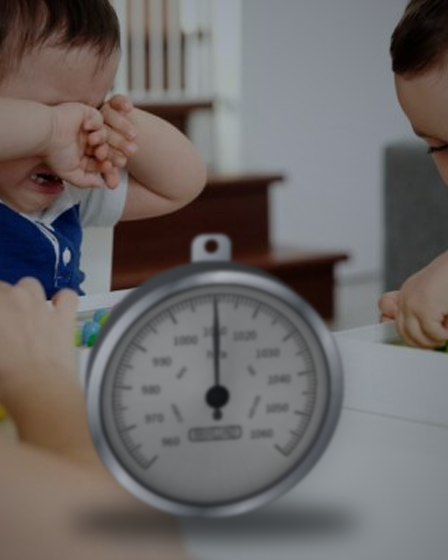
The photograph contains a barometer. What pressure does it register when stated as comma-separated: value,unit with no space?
1010,hPa
